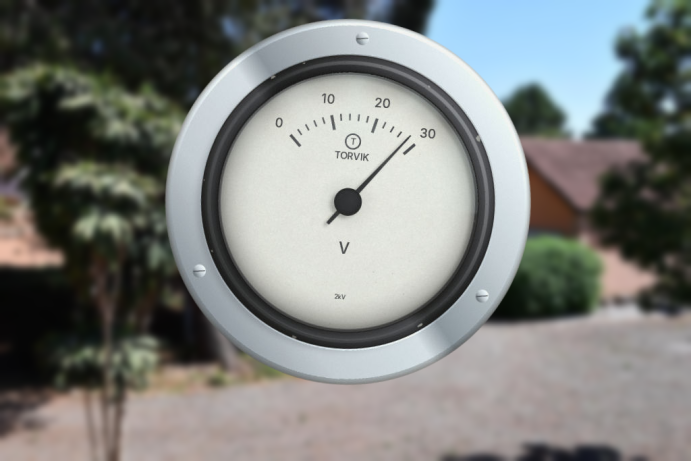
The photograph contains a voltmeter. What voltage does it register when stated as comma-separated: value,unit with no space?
28,V
